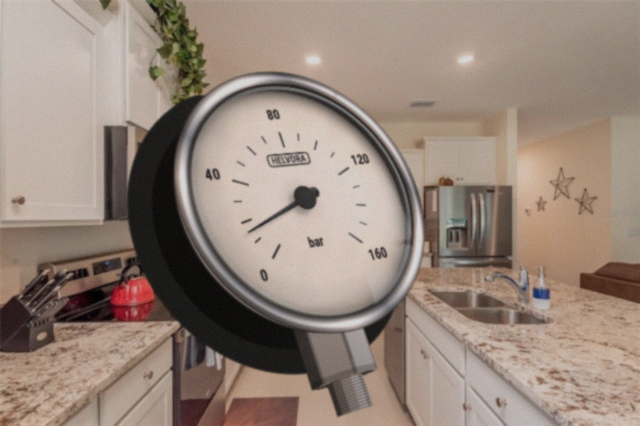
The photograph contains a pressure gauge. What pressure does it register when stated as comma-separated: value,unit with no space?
15,bar
